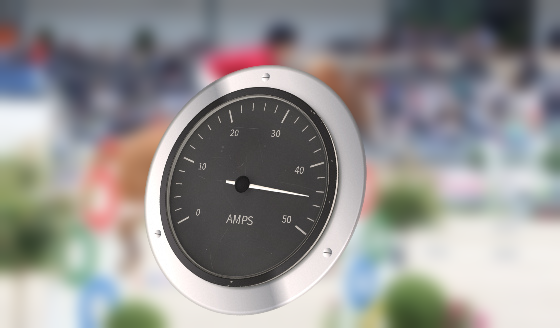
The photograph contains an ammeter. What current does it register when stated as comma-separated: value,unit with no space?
45,A
